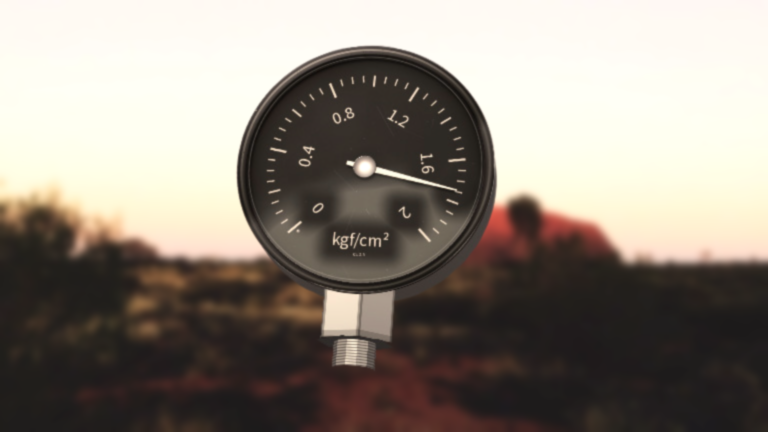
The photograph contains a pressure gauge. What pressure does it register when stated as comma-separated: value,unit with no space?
1.75,kg/cm²
